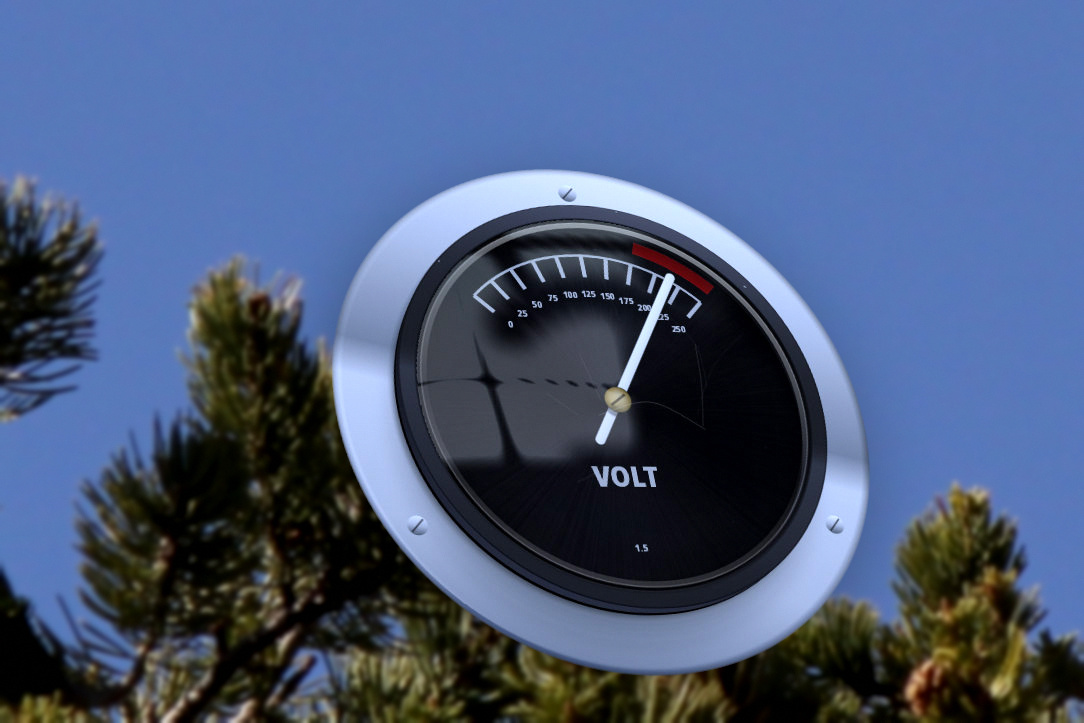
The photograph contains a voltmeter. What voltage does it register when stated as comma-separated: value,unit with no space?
212.5,V
